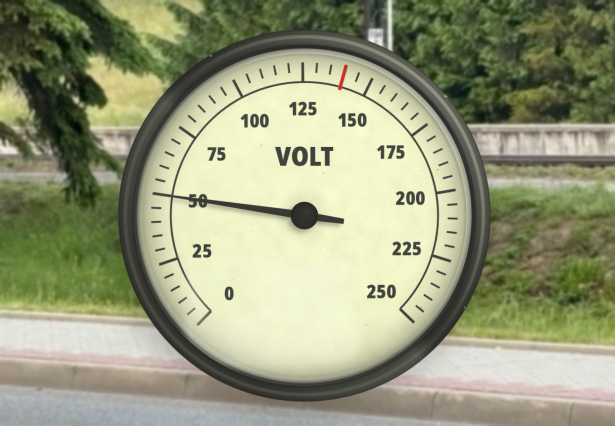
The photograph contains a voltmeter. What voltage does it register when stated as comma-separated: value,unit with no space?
50,V
